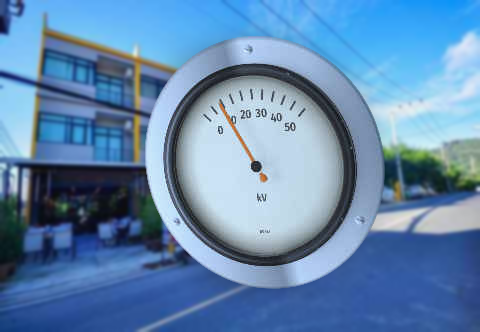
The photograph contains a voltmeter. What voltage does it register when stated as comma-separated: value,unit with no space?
10,kV
